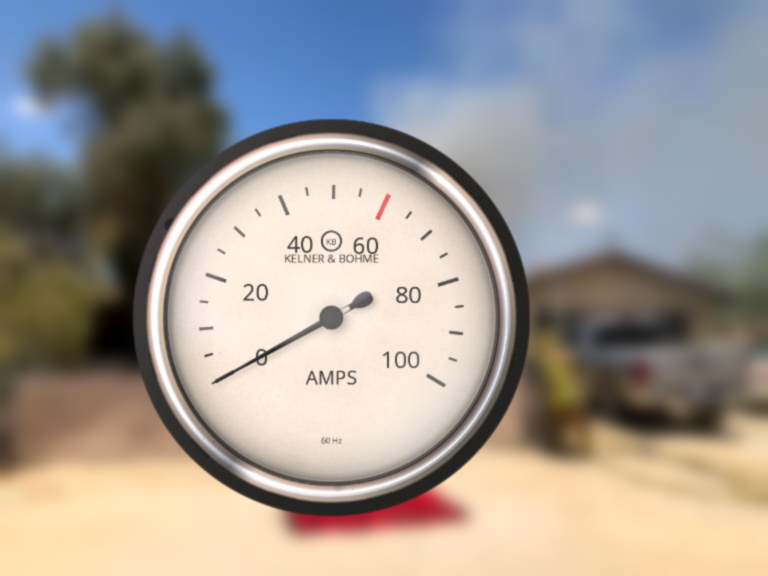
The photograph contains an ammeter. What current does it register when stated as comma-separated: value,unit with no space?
0,A
